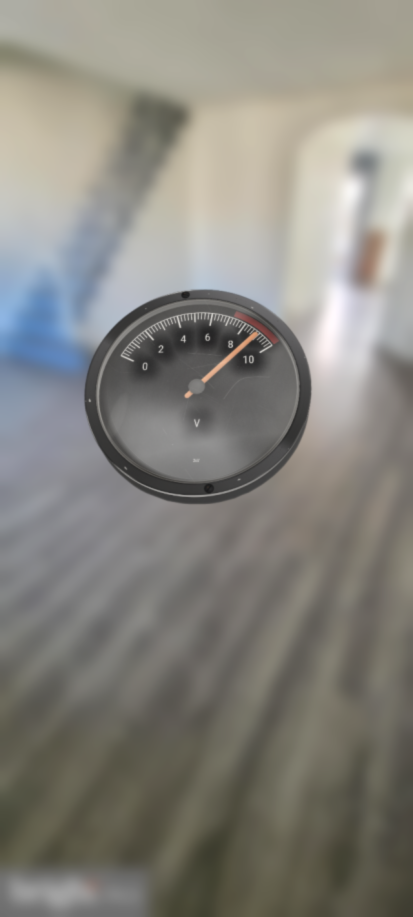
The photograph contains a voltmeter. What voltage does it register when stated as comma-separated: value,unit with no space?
9,V
